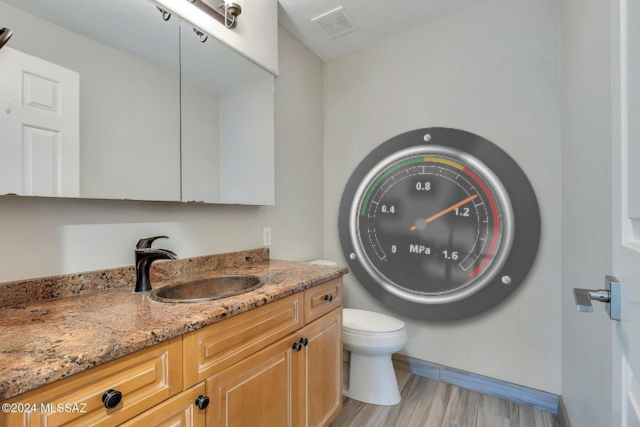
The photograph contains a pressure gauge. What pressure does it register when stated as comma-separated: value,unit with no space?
1.15,MPa
